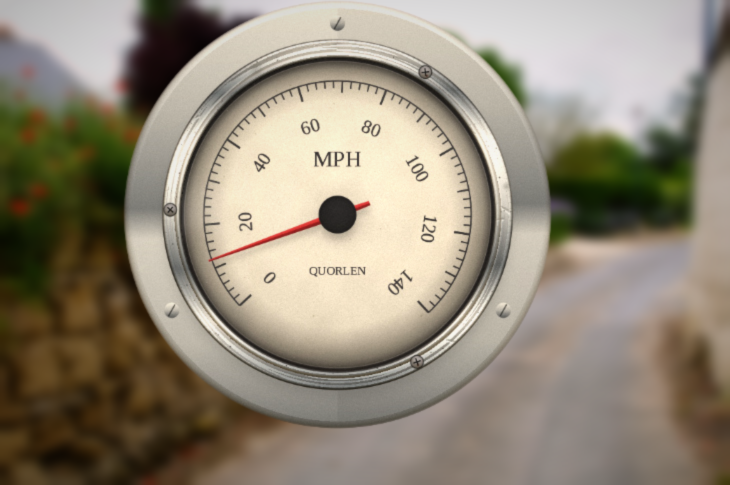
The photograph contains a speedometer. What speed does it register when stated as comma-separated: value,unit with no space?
12,mph
